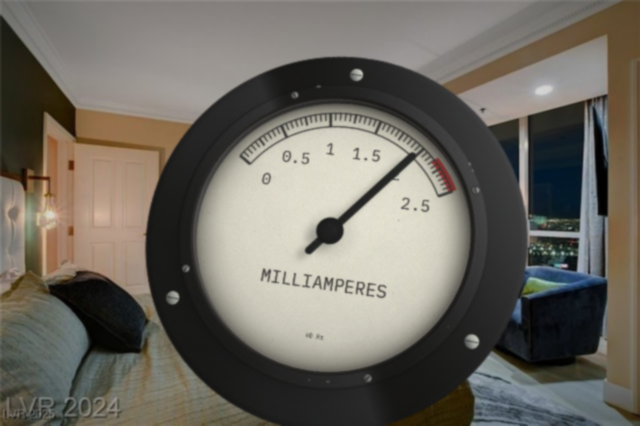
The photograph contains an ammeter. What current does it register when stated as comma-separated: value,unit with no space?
2,mA
